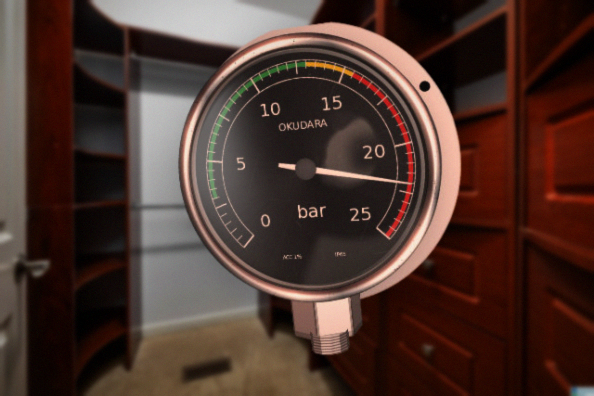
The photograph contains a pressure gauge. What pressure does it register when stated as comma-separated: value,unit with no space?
22,bar
